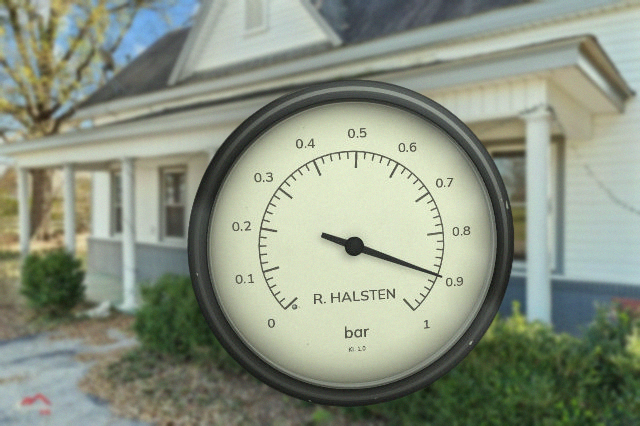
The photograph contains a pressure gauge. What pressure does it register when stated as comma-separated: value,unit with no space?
0.9,bar
